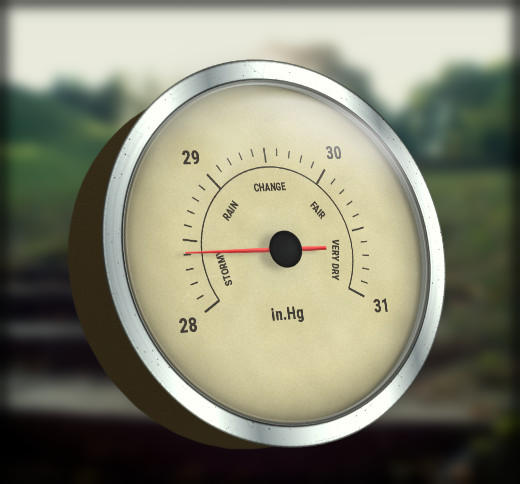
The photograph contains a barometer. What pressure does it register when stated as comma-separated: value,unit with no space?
28.4,inHg
